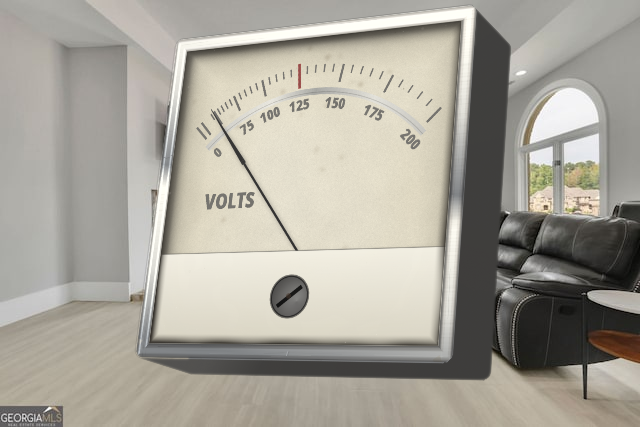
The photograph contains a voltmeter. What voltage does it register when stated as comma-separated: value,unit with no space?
50,V
